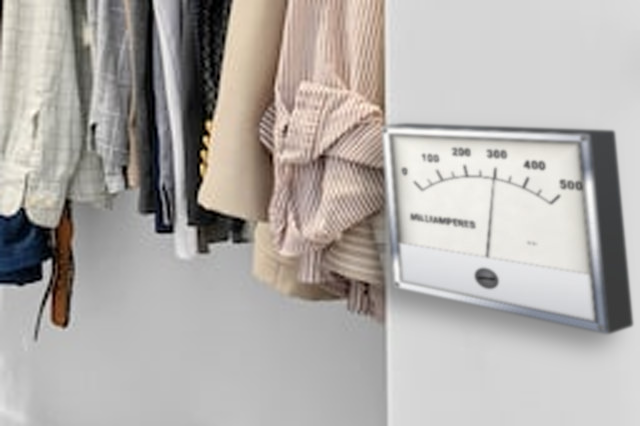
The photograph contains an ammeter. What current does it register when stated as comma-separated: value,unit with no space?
300,mA
